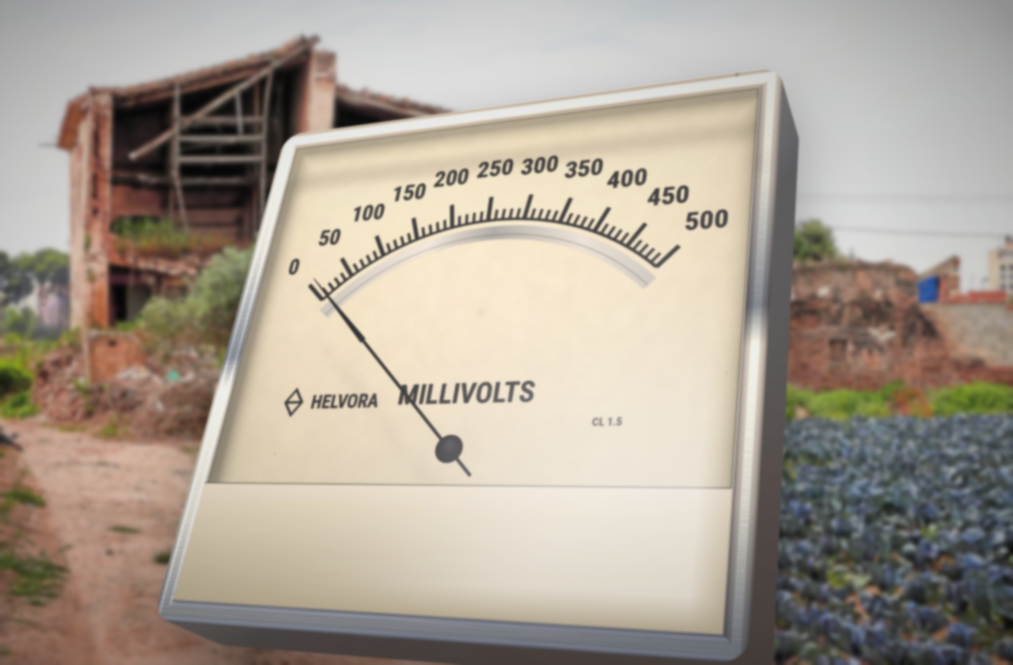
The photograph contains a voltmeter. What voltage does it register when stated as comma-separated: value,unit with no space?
10,mV
